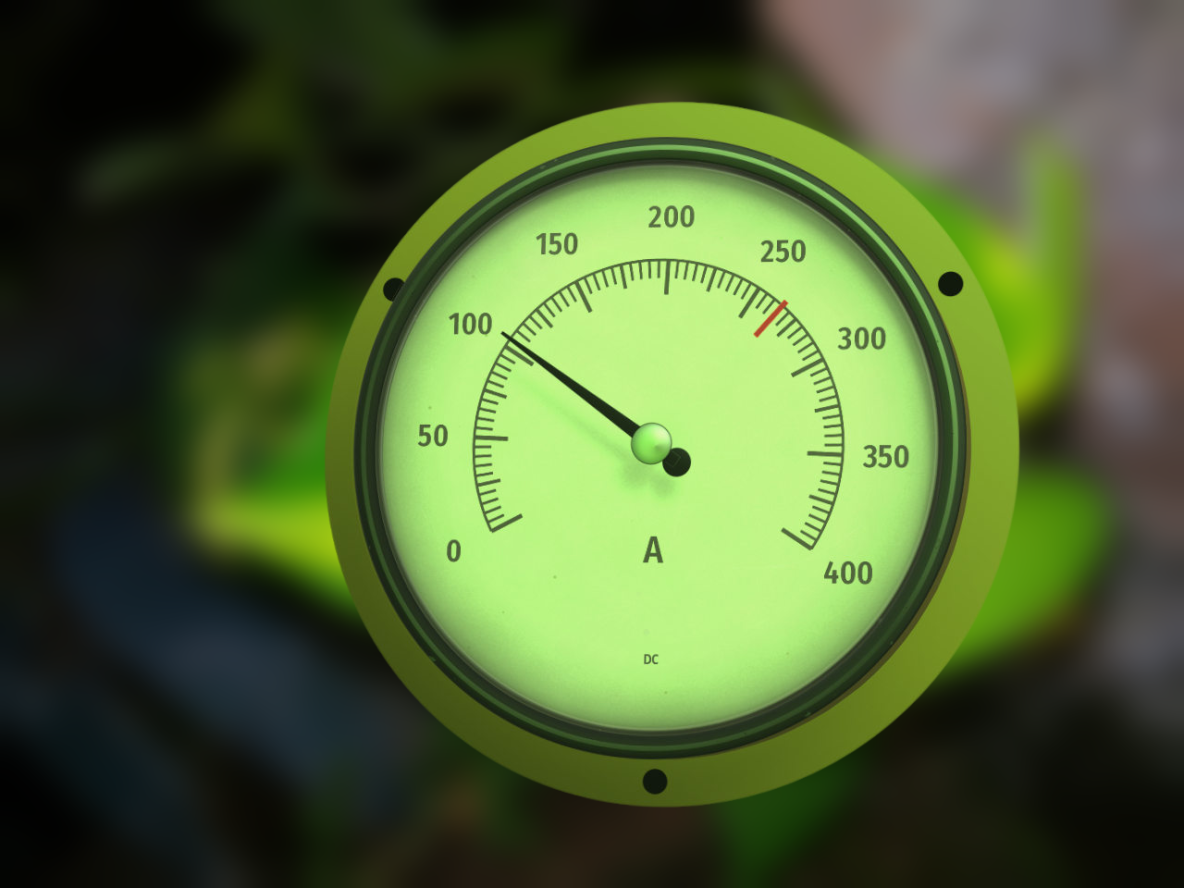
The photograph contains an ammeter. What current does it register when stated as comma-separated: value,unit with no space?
105,A
